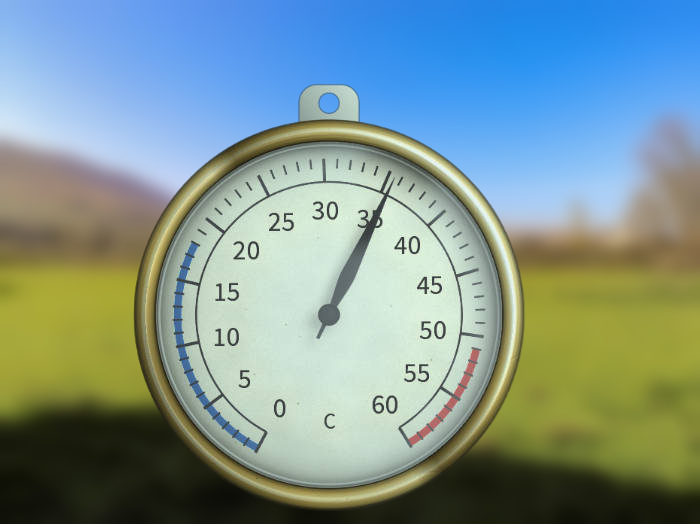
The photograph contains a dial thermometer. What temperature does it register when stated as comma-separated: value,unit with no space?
35.5,°C
